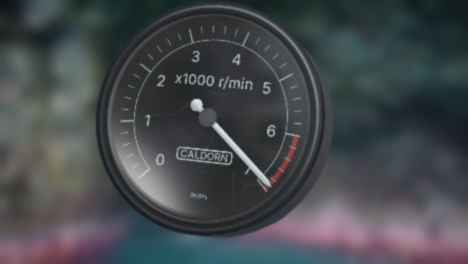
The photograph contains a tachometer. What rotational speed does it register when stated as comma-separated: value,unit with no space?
6900,rpm
